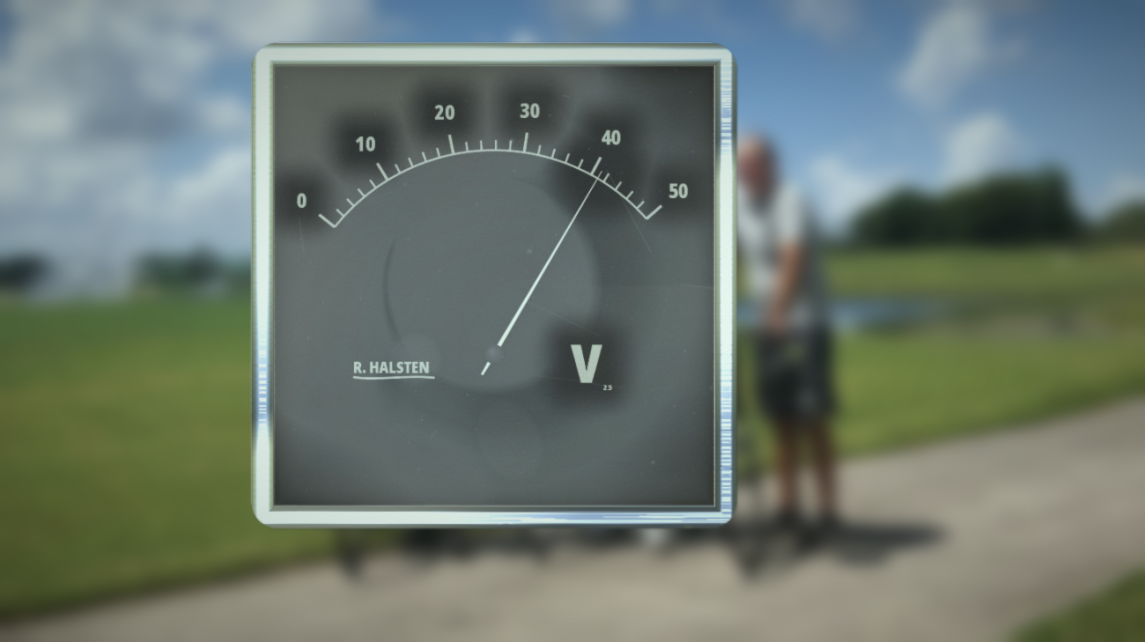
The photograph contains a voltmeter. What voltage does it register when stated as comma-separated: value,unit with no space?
41,V
